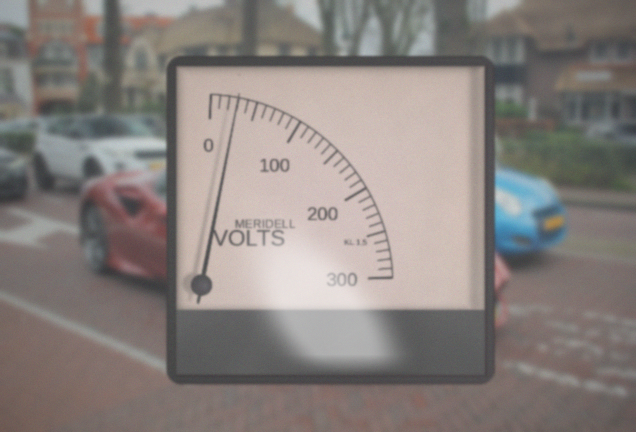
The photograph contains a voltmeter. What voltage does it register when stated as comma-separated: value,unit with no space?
30,V
